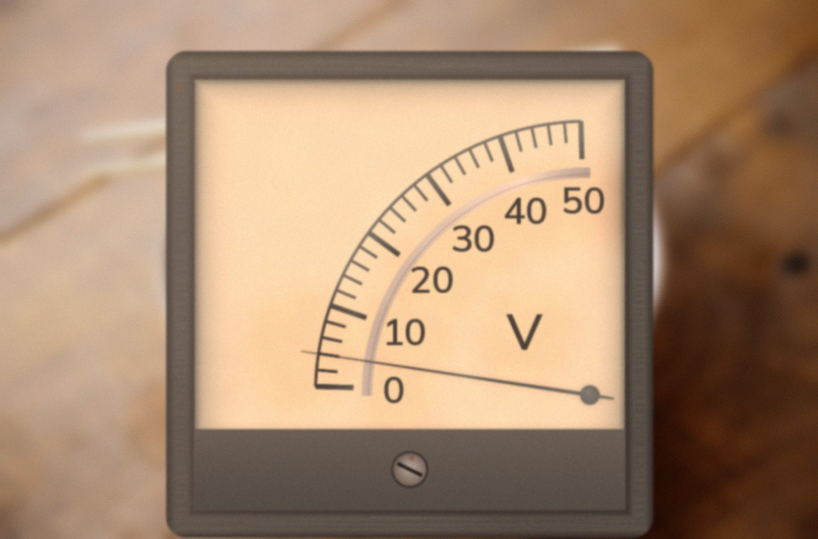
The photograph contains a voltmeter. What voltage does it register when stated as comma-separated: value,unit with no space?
4,V
